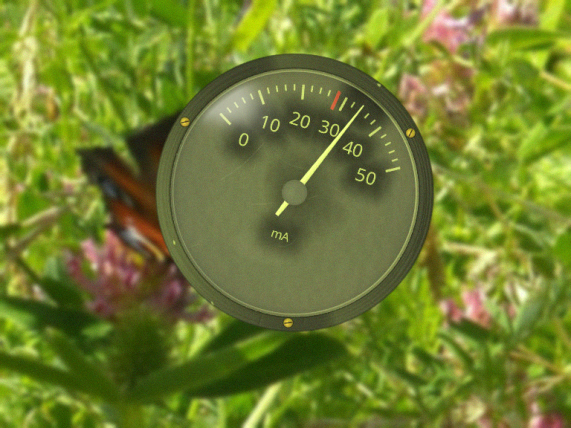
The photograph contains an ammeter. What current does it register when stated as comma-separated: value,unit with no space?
34,mA
